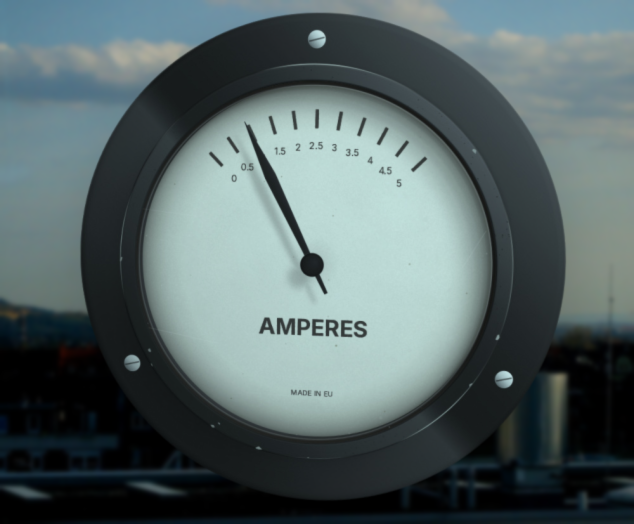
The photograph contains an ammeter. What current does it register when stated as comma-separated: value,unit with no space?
1,A
